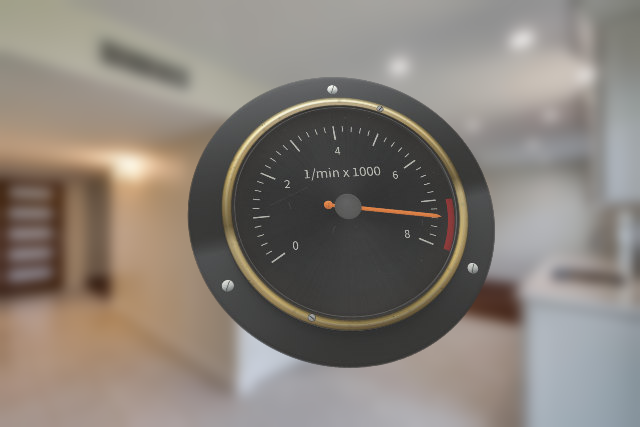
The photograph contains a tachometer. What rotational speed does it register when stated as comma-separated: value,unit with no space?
7400,rpm
